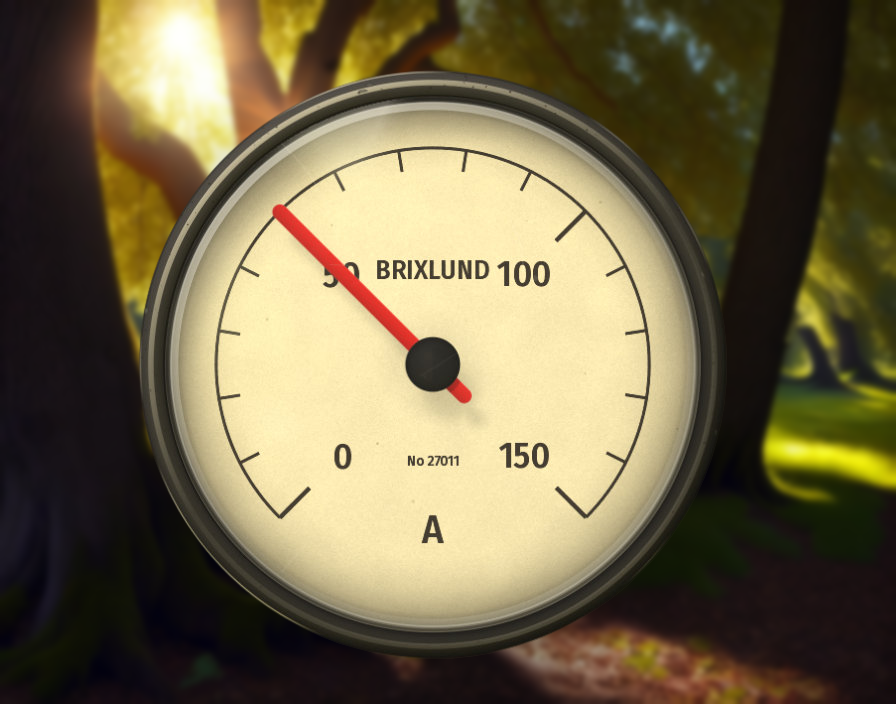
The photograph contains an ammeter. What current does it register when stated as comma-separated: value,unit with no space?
50,A
